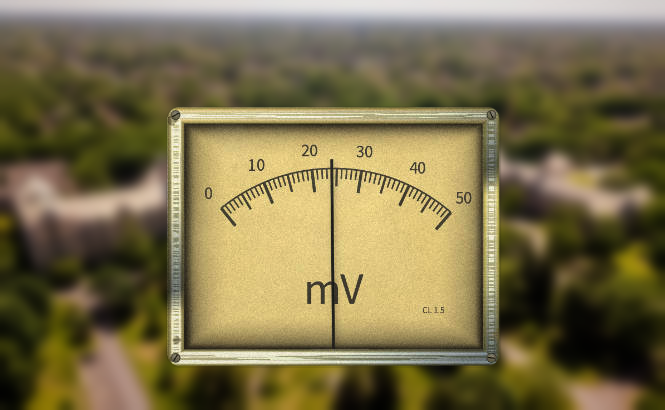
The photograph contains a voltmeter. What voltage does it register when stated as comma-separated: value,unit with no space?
24,mV
